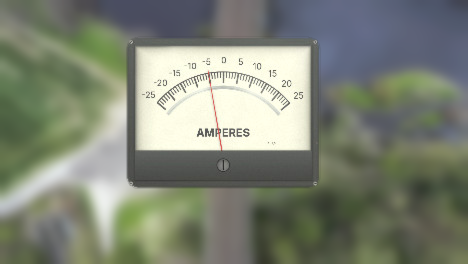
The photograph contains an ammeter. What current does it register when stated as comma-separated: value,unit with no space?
-5,A
